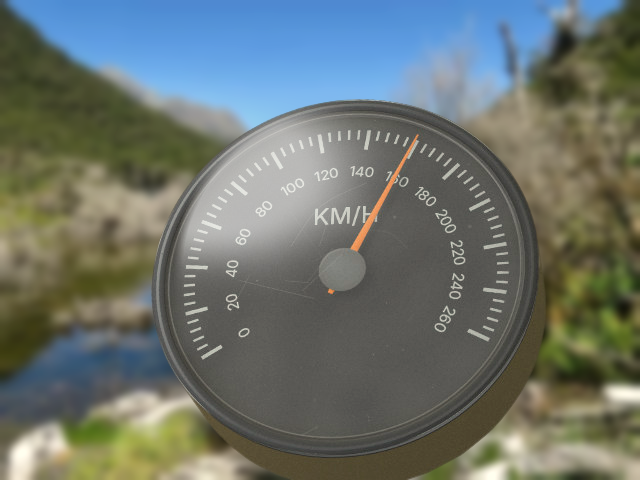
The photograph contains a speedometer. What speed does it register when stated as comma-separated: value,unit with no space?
160,km/h
